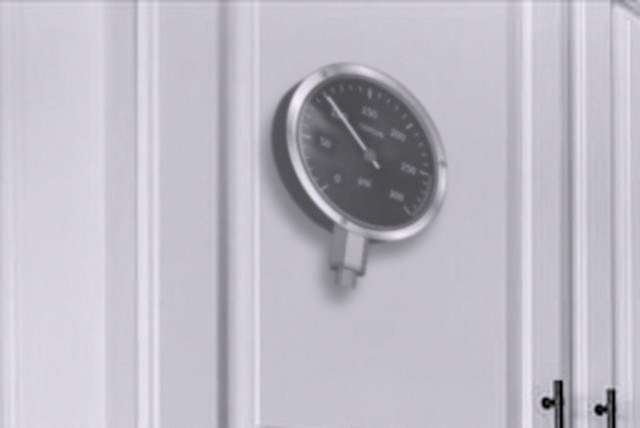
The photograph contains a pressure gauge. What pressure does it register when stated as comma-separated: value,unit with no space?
100,psi
